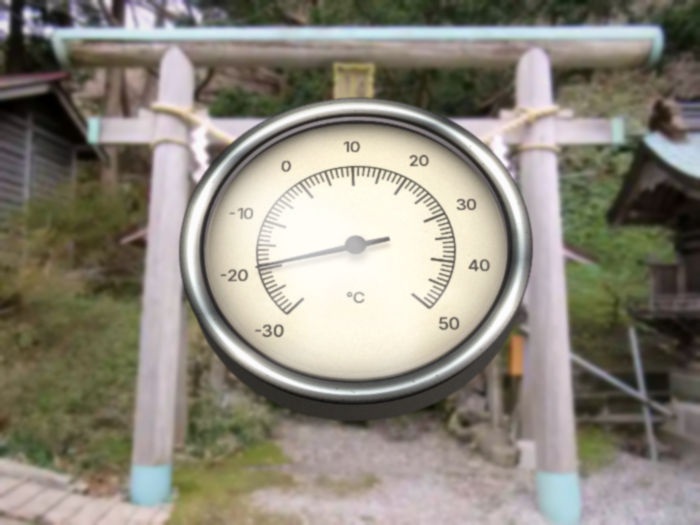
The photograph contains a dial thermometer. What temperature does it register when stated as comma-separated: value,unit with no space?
-20,°C
